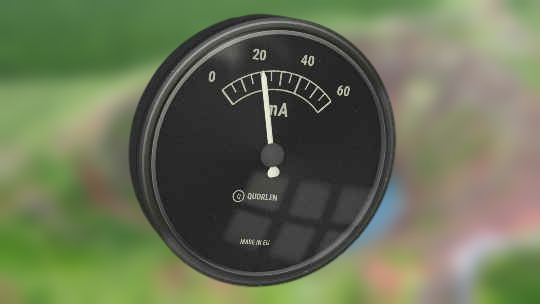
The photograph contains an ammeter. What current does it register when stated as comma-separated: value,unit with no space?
20,mA
